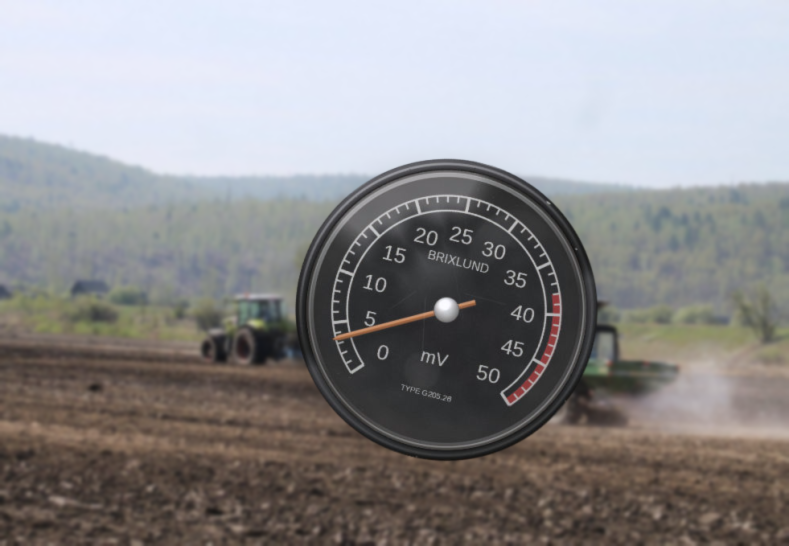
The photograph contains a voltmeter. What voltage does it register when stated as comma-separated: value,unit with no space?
3.5,mV
